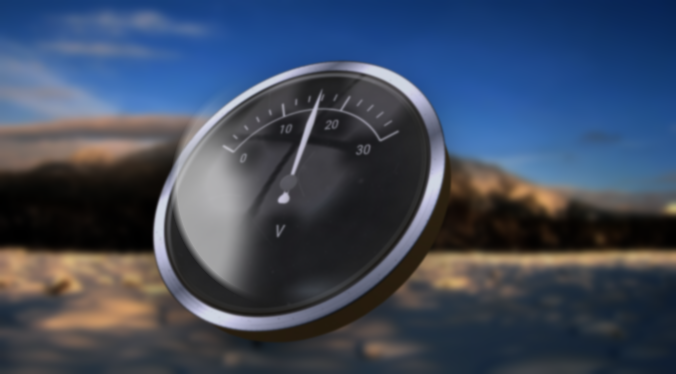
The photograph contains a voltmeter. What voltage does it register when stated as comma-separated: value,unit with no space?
16,V
